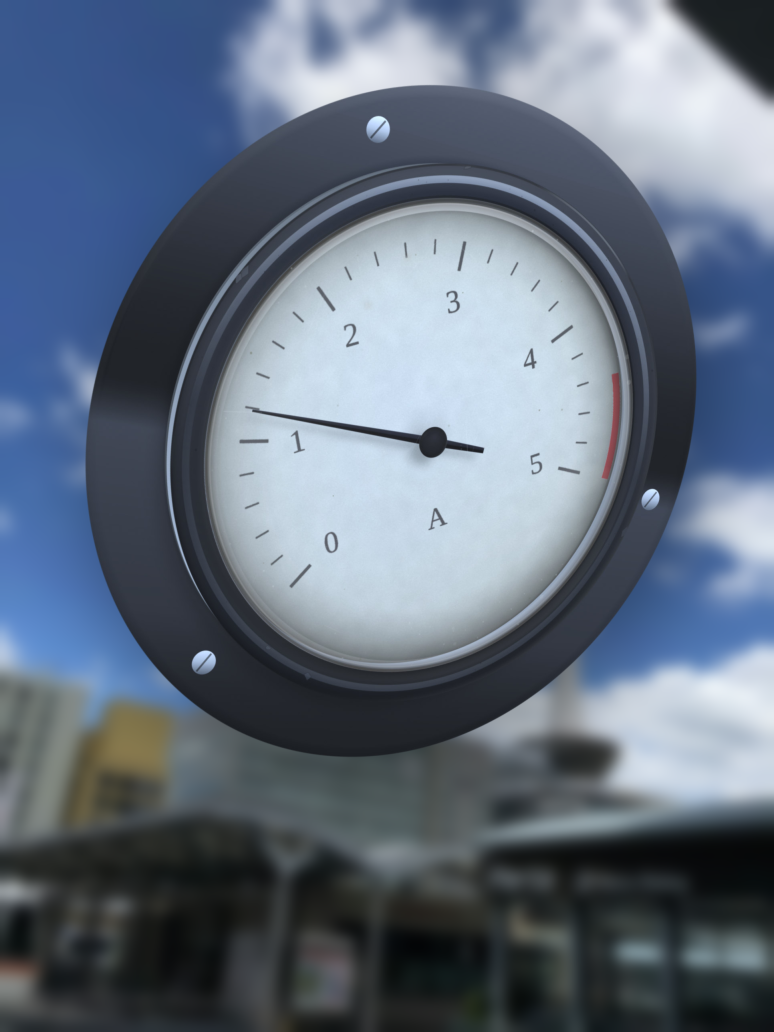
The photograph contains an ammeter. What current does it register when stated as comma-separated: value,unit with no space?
1.2,A
